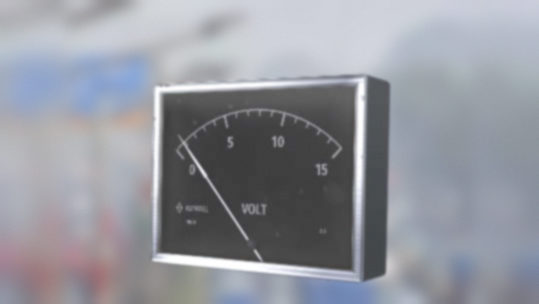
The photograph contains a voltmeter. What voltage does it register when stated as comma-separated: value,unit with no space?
1,V
